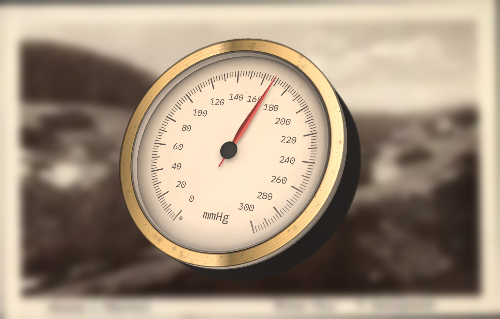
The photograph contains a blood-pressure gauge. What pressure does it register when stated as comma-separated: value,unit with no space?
170,mmHg
